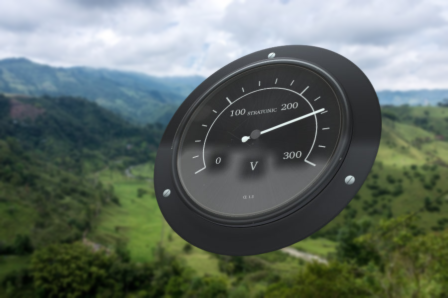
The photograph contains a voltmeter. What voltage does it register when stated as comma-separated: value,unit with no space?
240,V
